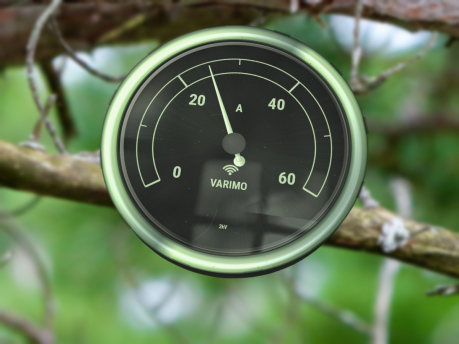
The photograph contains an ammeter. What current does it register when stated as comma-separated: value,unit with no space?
25,A
